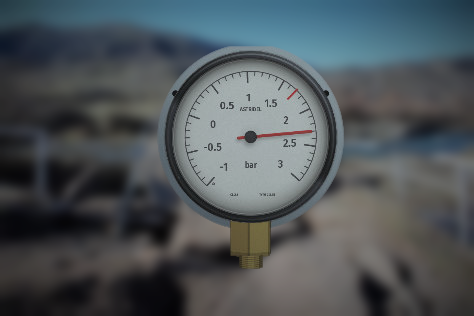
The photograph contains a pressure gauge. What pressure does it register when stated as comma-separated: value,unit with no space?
2.3,bar
